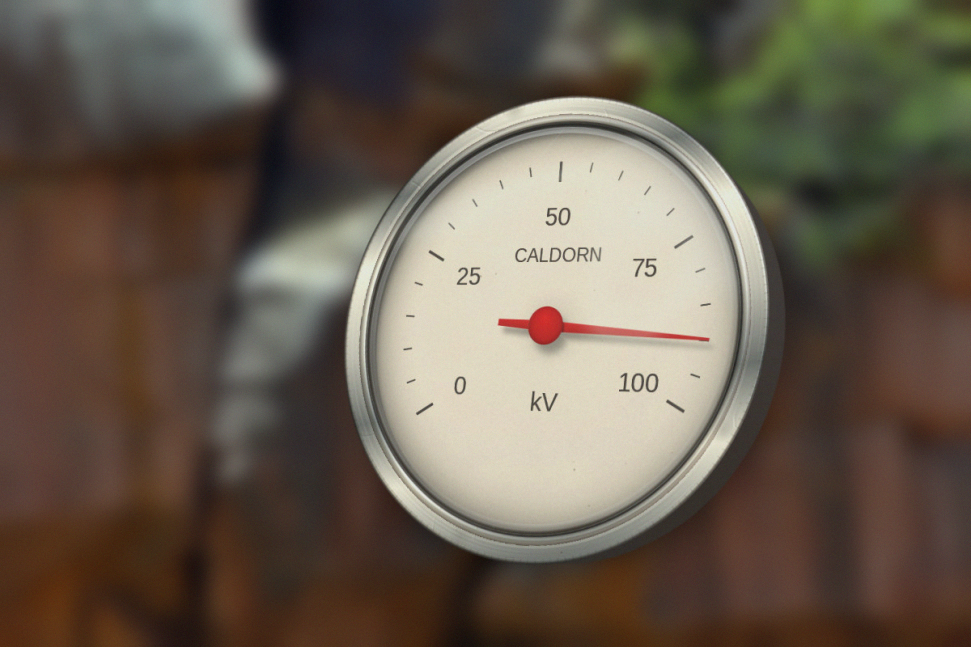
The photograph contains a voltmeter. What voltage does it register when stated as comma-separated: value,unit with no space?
90,kV
